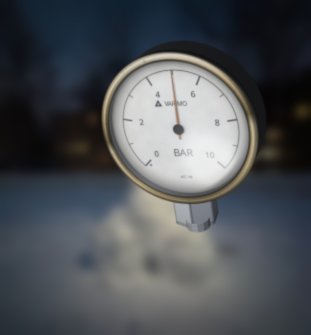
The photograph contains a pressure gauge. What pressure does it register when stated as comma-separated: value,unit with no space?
5,bar
